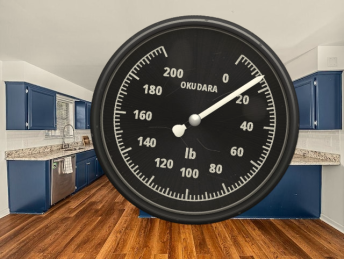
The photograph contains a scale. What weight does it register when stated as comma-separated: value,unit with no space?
14,lb
